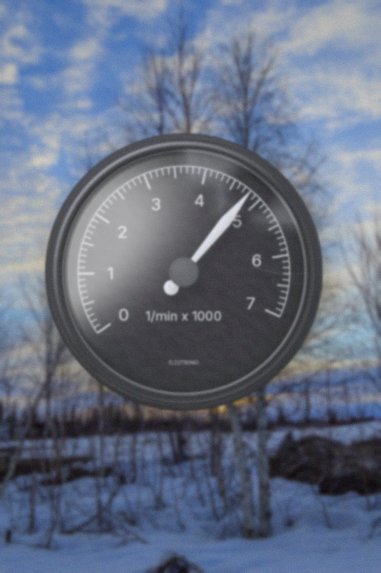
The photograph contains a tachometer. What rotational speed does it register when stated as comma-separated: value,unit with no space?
4800,rpm
